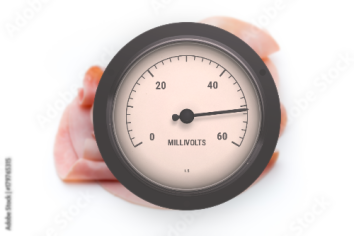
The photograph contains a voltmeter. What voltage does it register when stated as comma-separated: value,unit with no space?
51,mV
